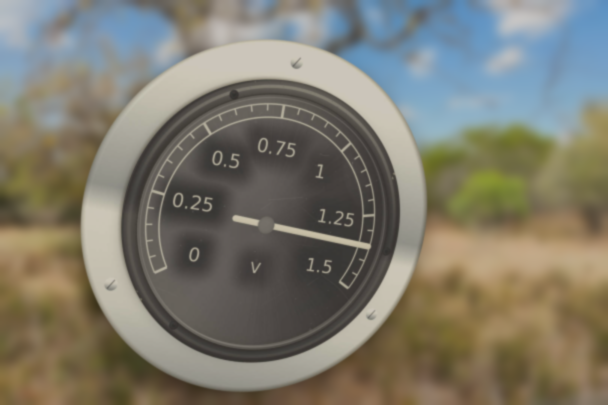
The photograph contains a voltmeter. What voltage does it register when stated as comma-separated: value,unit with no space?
1.35,V
